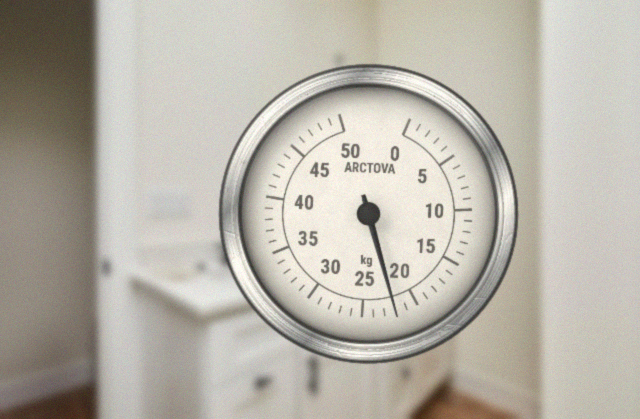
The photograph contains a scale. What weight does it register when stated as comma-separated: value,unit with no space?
22,kg
